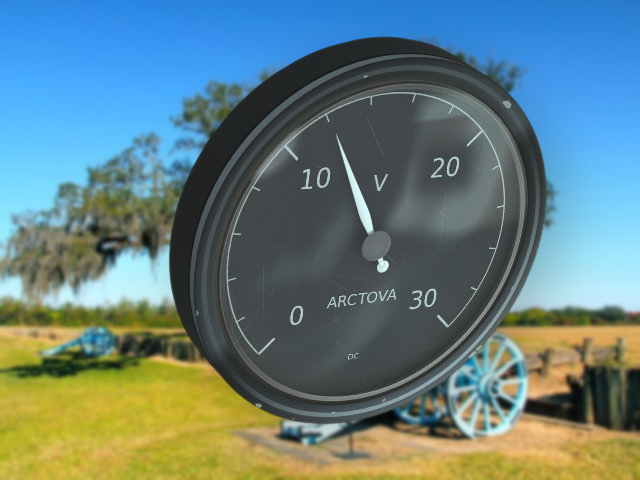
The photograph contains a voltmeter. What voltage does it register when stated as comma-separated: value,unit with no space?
12,V
